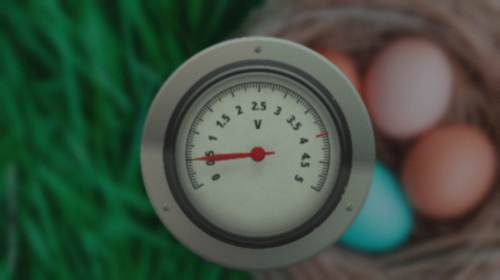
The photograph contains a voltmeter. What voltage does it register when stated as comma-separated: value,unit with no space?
0.5,V
